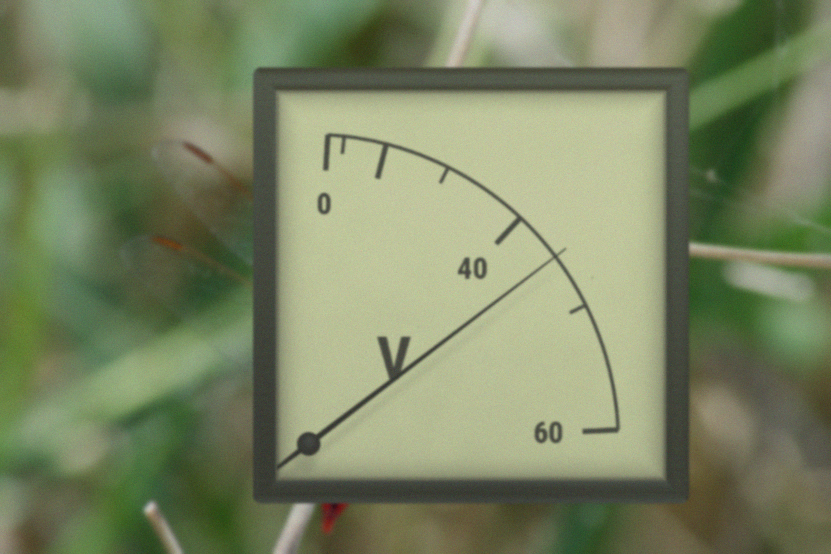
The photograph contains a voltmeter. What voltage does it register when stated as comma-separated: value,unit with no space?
45,V
